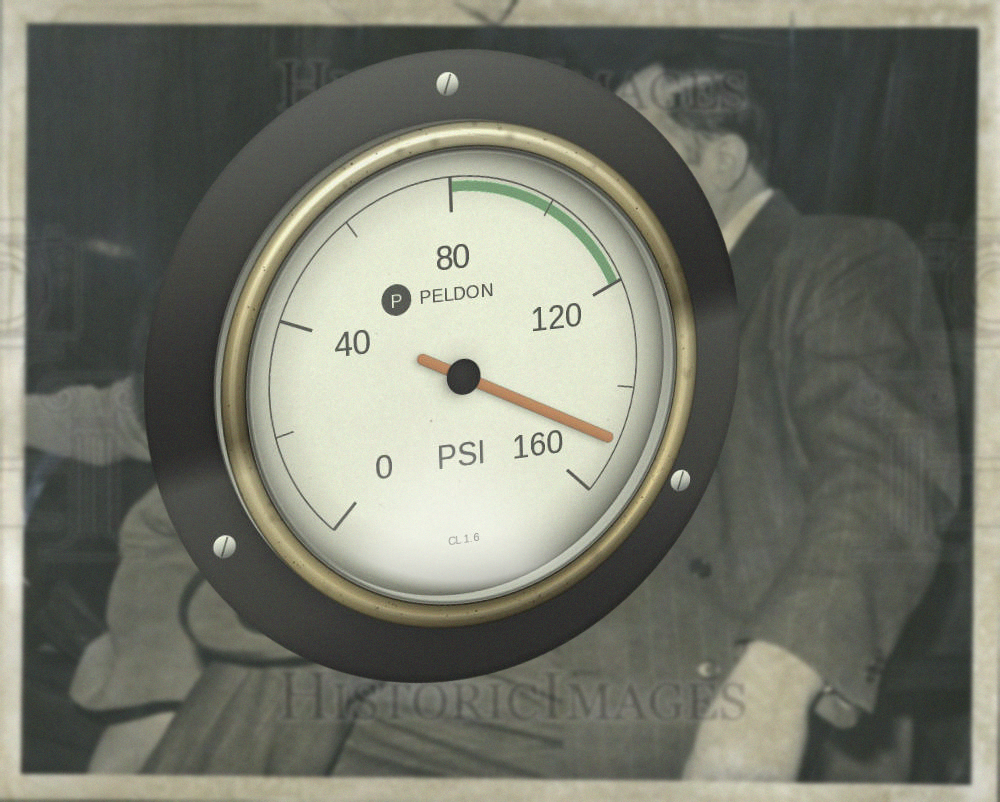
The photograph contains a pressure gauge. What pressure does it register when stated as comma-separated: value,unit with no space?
150,psi
